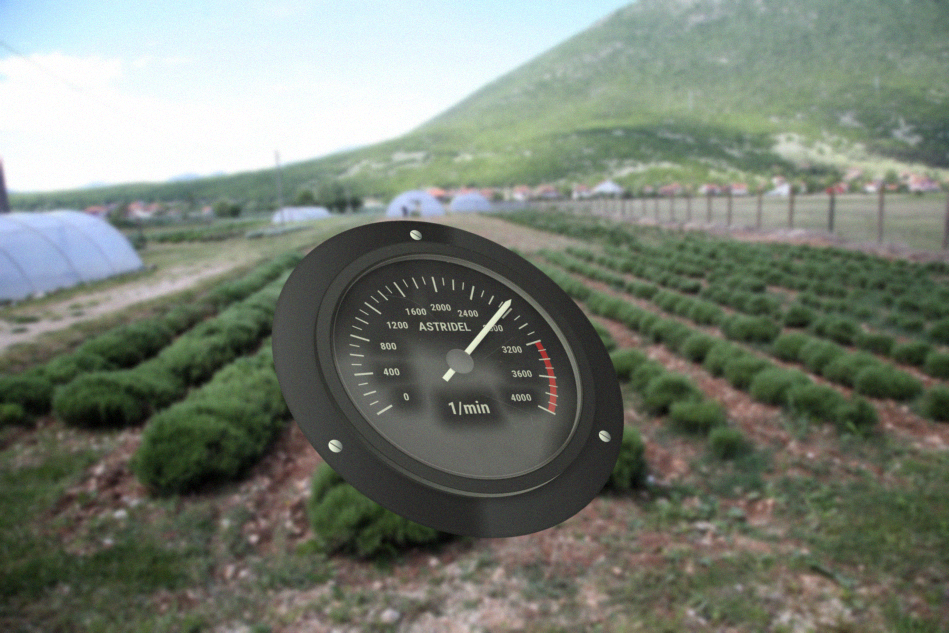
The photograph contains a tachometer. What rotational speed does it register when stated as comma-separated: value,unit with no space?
2750,rpm
